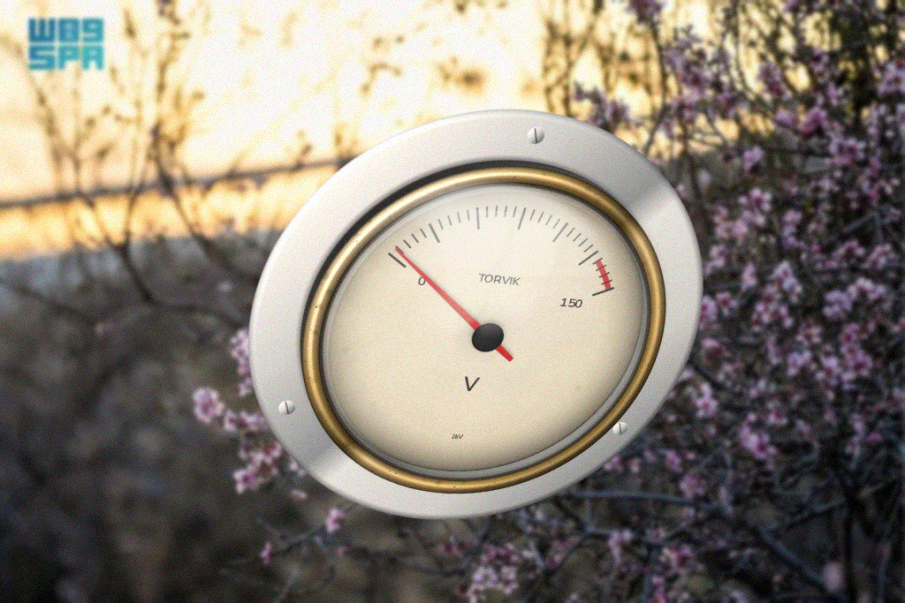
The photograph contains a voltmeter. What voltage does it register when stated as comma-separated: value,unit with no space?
5,V
